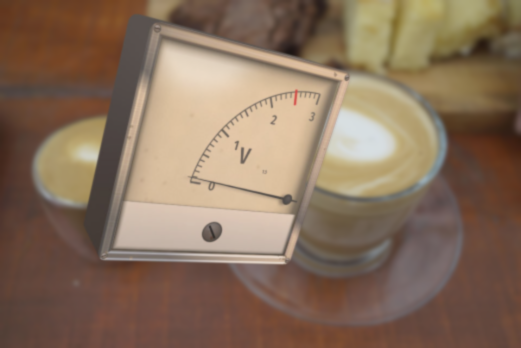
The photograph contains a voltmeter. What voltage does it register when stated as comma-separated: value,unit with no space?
0.1,V
